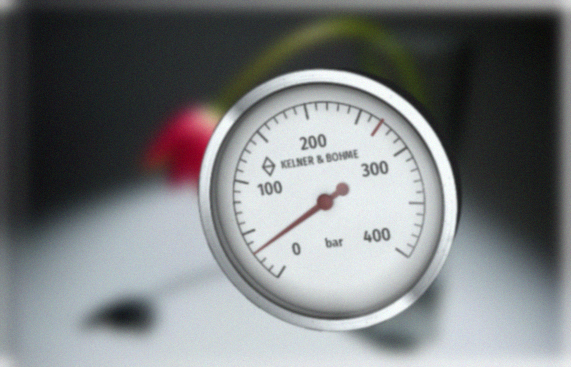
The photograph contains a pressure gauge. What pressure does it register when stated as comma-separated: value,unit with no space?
30,bar
